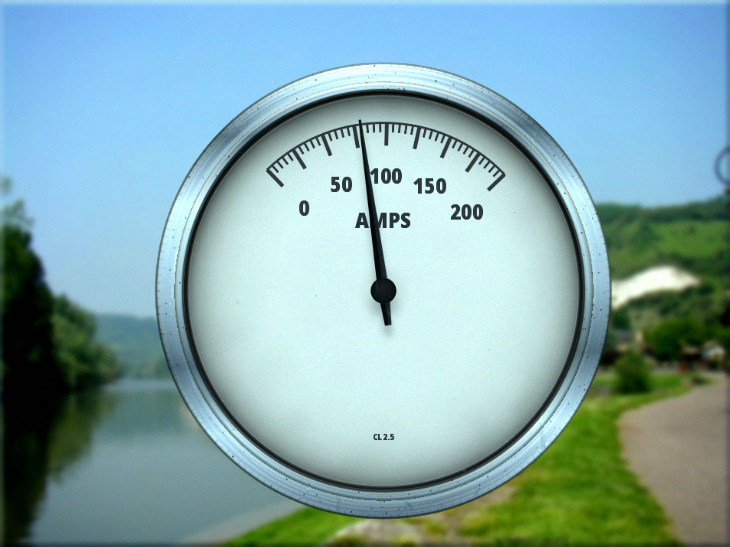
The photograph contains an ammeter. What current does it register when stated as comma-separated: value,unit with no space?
80,A
